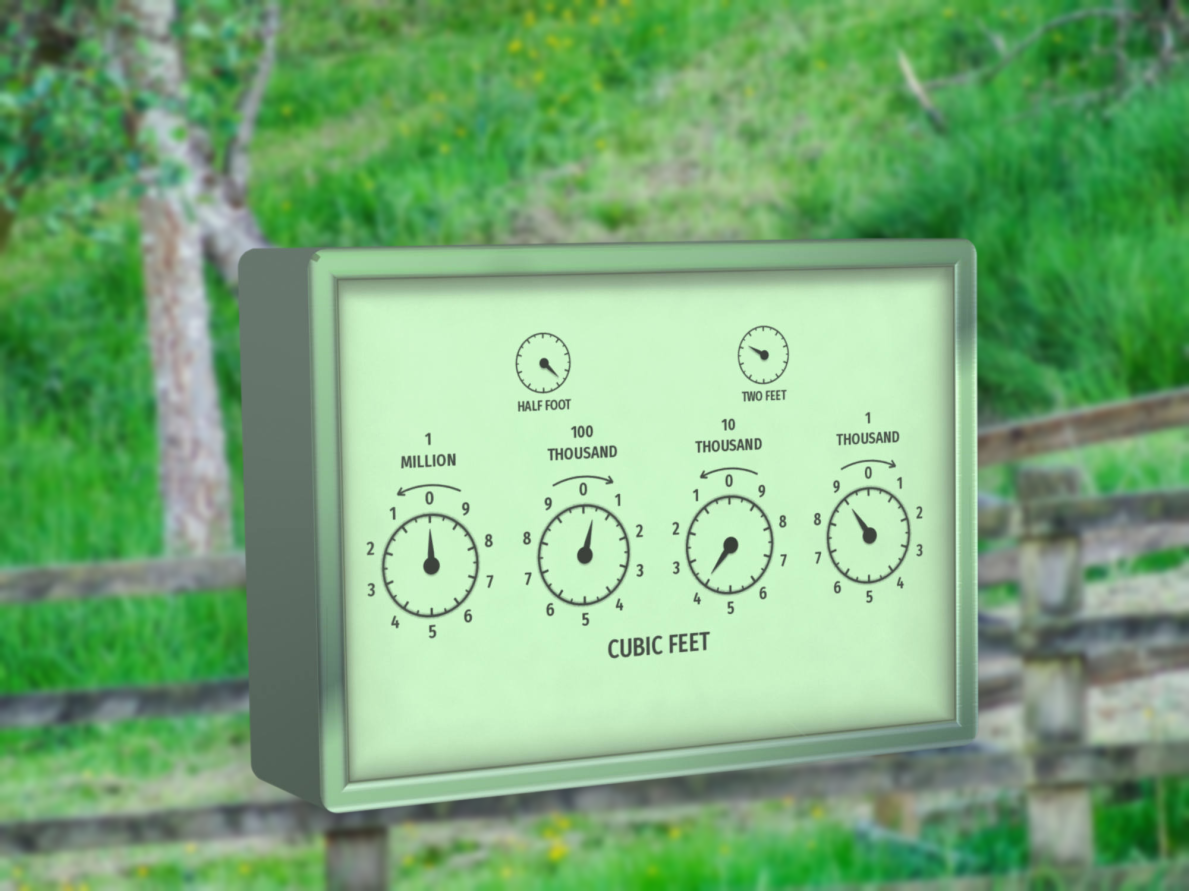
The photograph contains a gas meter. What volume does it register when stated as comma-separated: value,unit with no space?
3900,ft³
